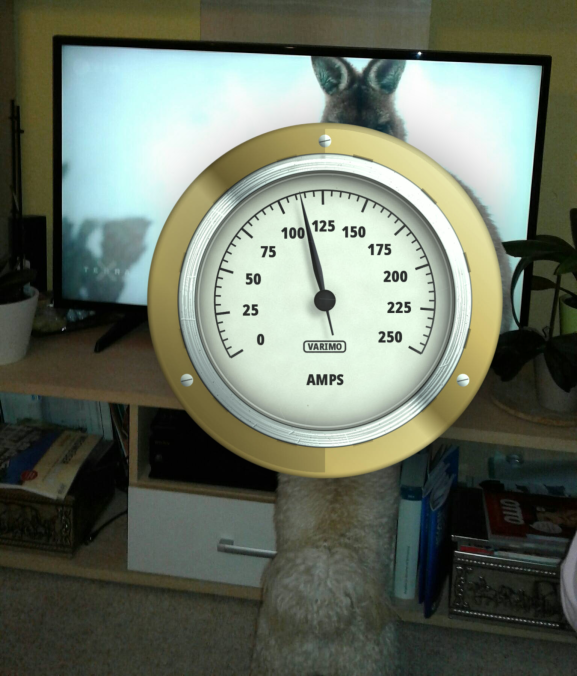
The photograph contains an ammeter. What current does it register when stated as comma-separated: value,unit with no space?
112.5,A
